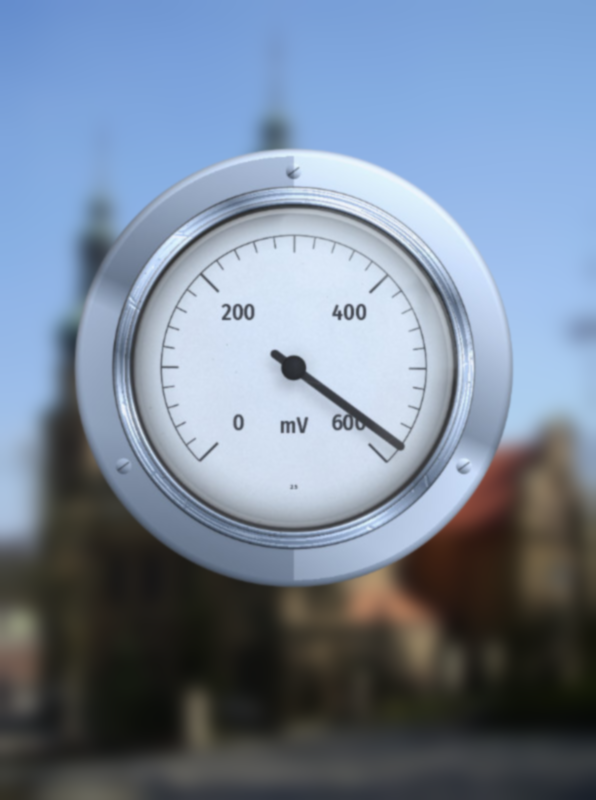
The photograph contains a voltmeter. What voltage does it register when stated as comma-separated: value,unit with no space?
580,mV
